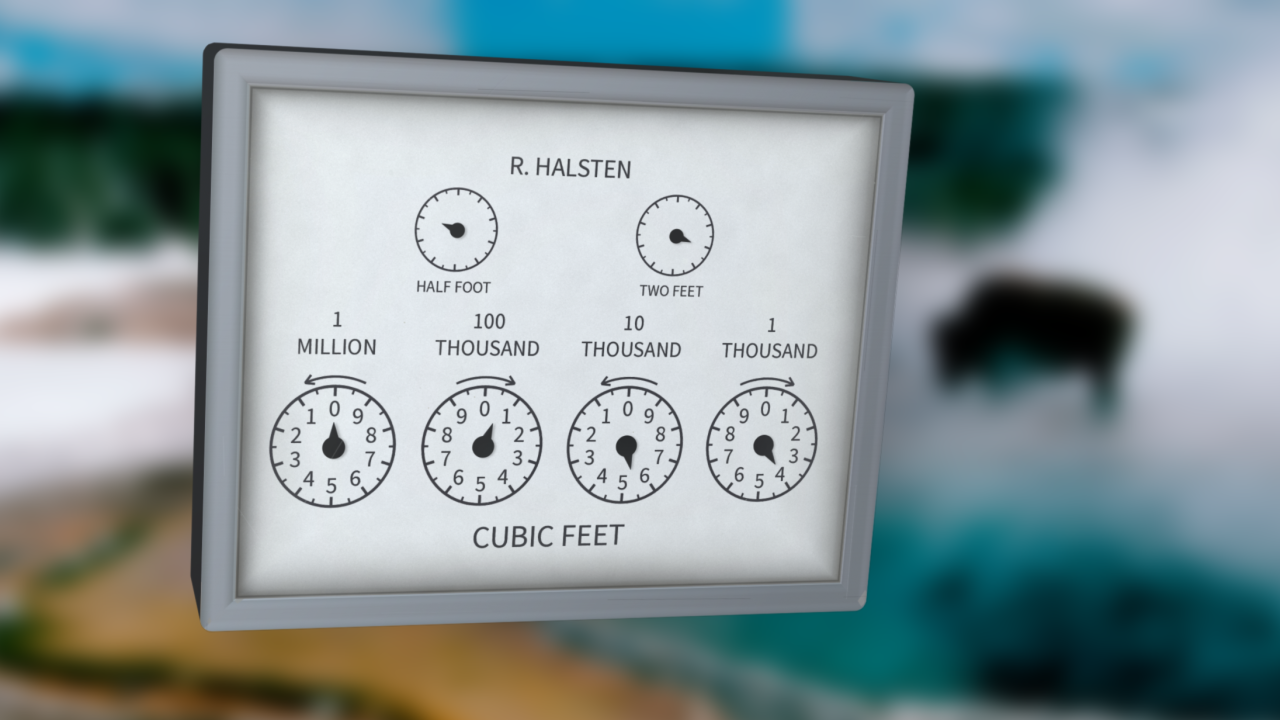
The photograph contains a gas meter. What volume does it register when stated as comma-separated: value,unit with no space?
5400,ft³
